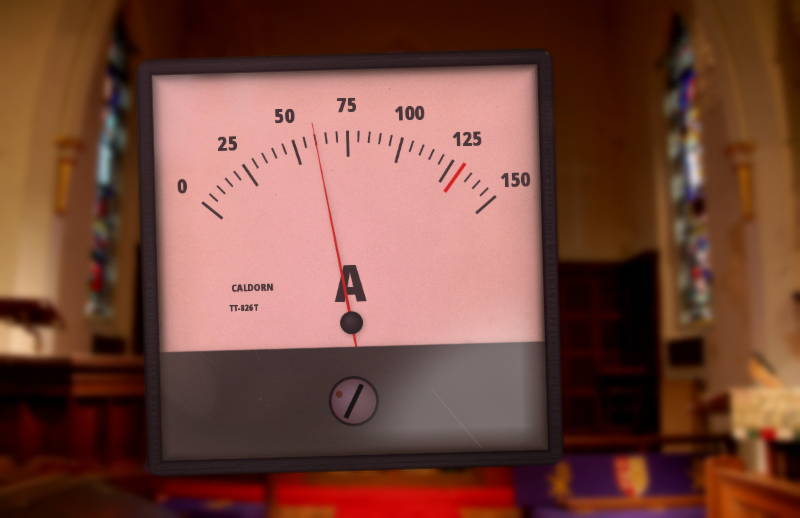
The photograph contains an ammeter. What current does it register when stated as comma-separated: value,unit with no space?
60,A
